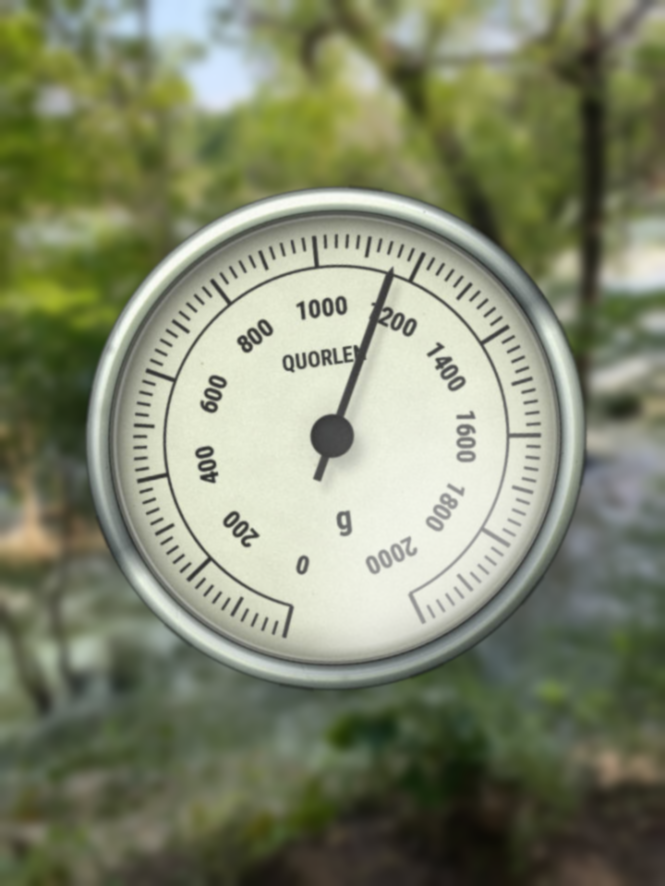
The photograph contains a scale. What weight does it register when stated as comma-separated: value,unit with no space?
1160,g
